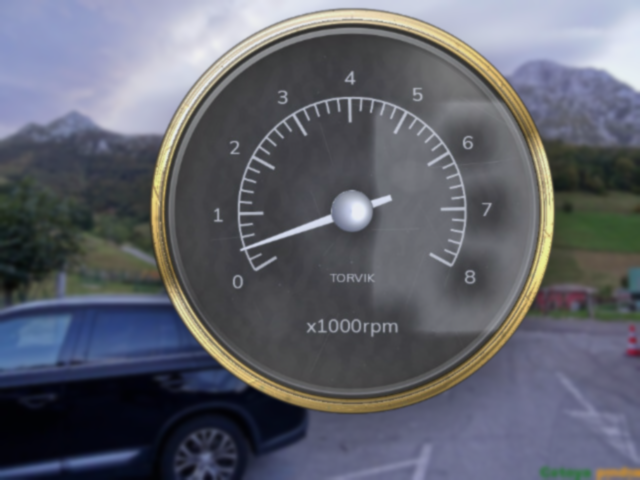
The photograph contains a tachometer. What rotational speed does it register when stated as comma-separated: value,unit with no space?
400,rpm
